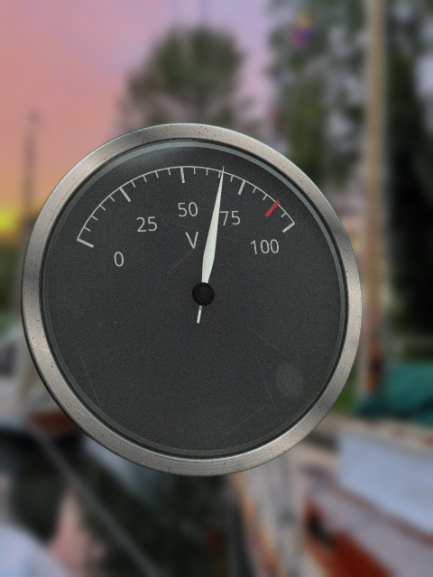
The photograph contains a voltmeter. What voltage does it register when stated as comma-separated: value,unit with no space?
65,V
